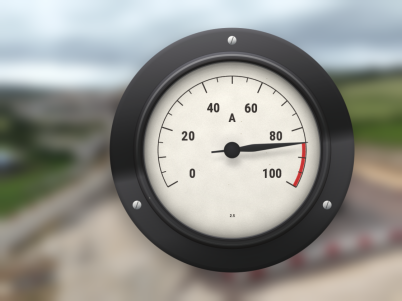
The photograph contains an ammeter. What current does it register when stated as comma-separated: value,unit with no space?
85,A
